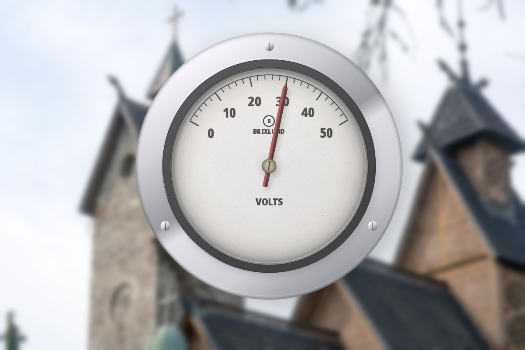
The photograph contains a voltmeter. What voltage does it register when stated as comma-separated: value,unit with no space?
30,V
